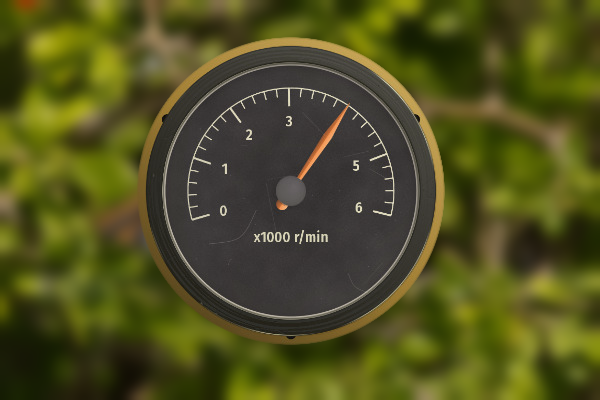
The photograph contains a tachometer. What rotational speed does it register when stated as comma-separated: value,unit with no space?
4000,rpm
